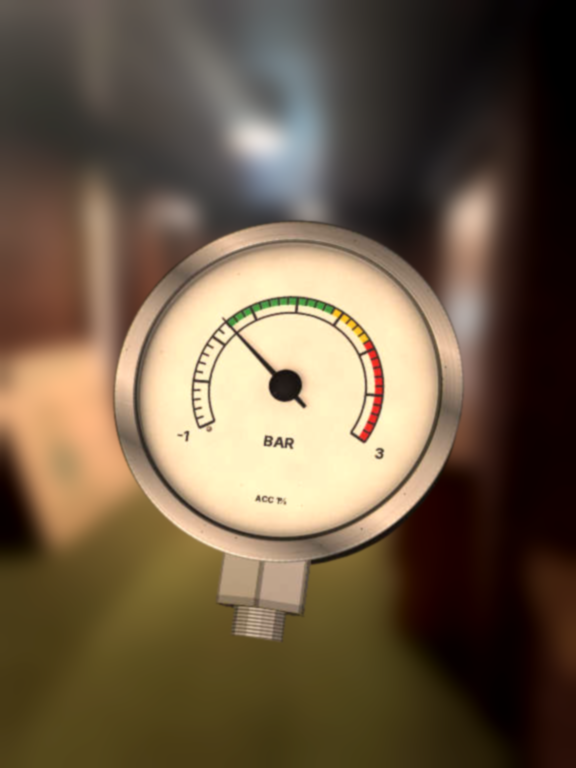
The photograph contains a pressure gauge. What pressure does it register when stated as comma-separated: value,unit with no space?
0.2,bar
